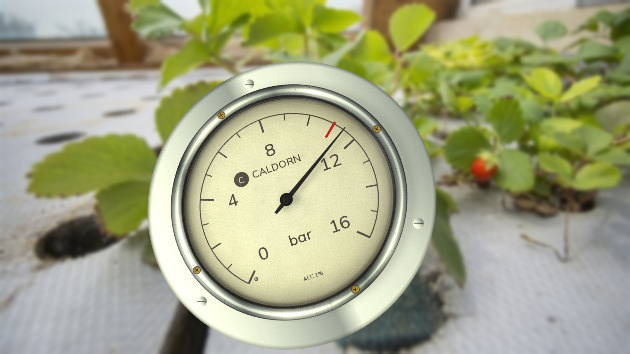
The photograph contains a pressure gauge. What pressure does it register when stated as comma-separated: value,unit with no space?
11.5,bar
